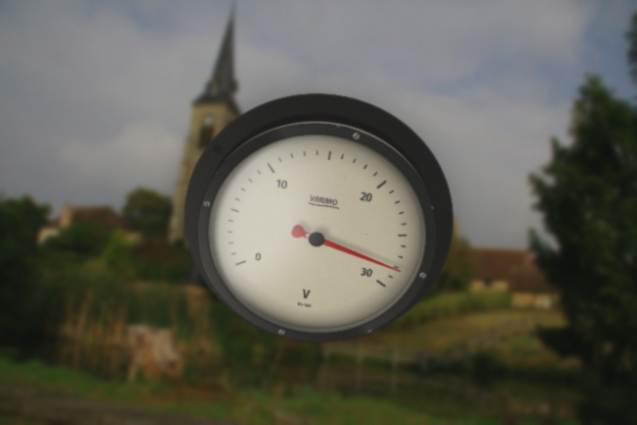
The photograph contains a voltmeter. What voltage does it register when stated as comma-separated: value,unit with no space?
28,V
